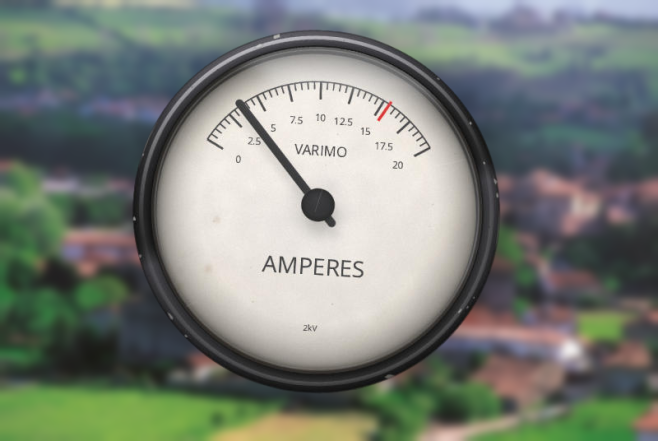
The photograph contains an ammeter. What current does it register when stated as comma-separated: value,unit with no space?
3.5,A
